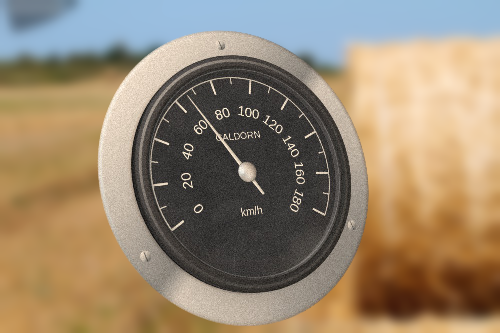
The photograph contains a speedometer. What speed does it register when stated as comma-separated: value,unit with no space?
65,km/h
